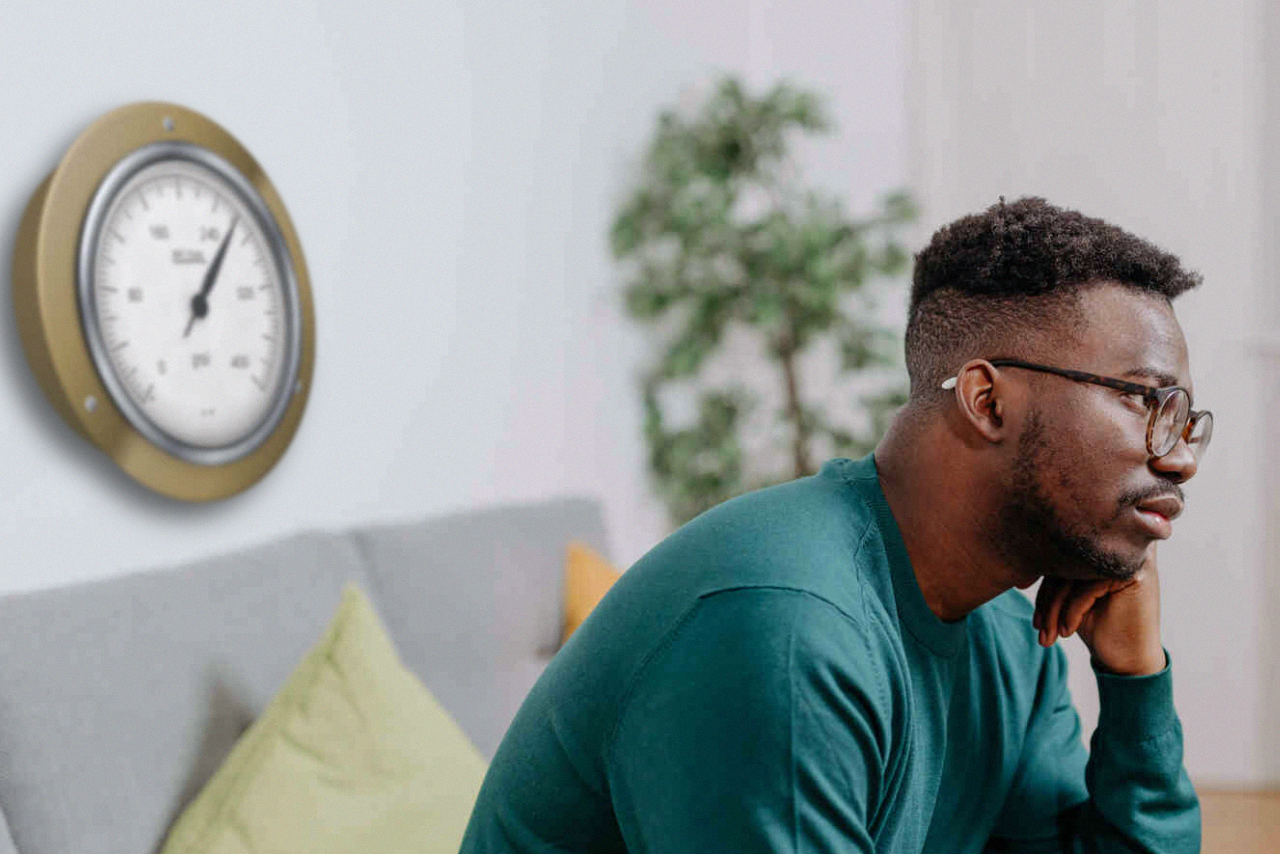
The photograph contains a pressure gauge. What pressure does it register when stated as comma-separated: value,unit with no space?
260,psi
